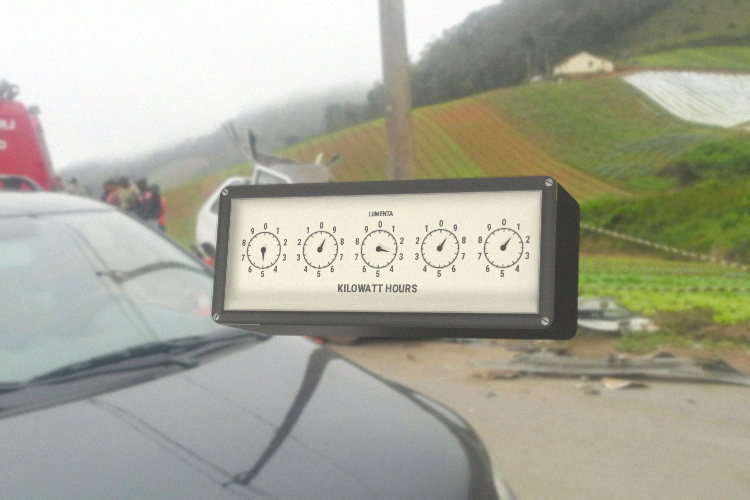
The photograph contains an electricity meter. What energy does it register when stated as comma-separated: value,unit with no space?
49291,kWh
